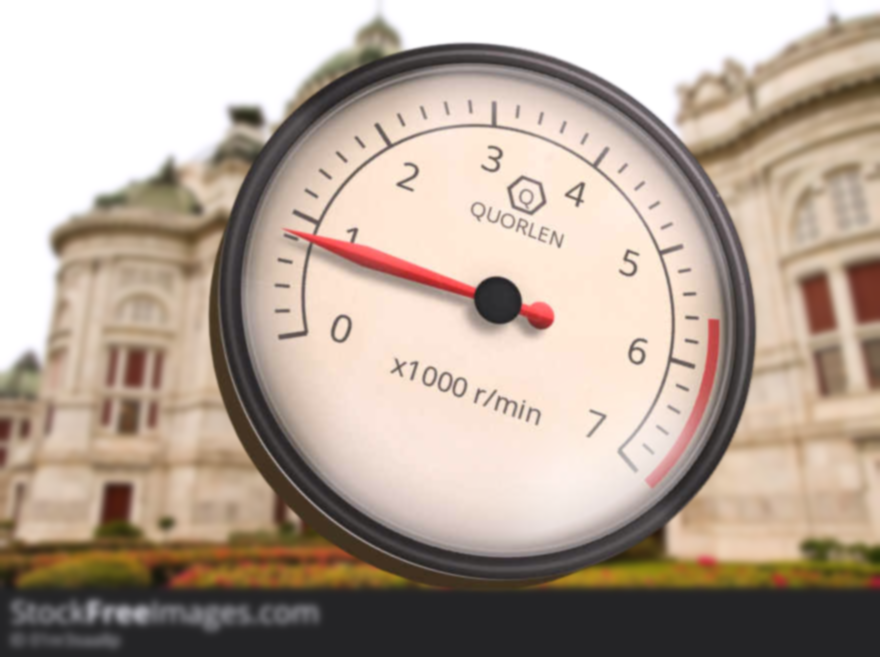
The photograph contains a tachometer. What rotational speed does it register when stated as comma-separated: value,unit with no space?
800,rpm
